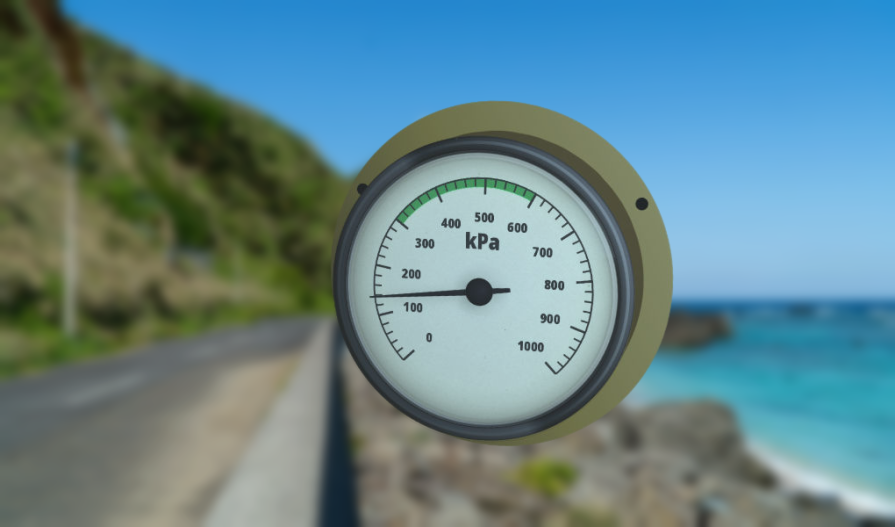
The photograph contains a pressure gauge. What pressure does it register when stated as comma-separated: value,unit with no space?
140,kPa
